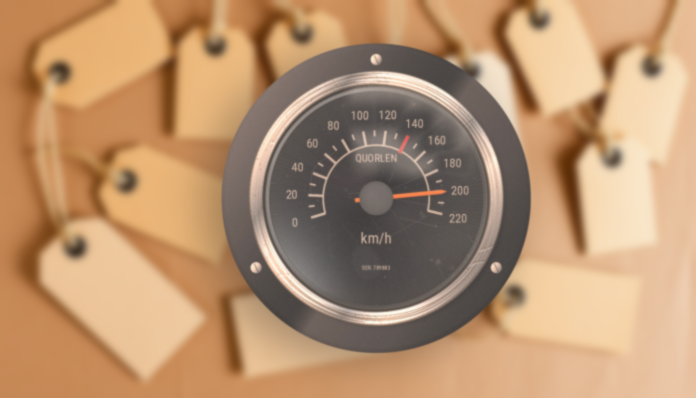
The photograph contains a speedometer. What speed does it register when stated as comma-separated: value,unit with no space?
200,km/h
